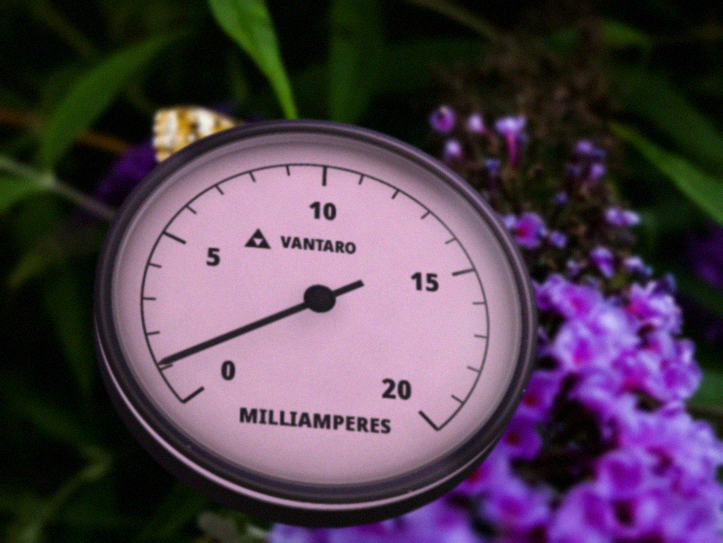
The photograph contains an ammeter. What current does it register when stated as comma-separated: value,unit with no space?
1,mA
